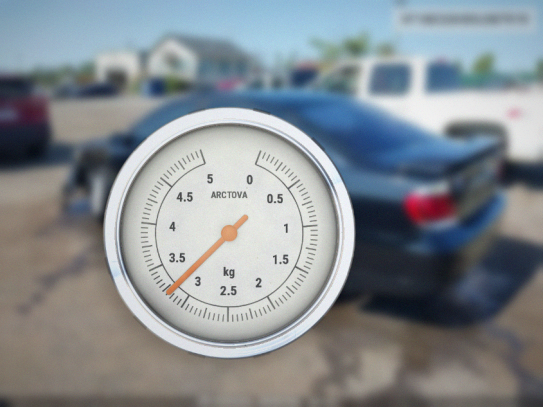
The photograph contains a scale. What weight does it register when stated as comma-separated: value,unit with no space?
3.2,kg
